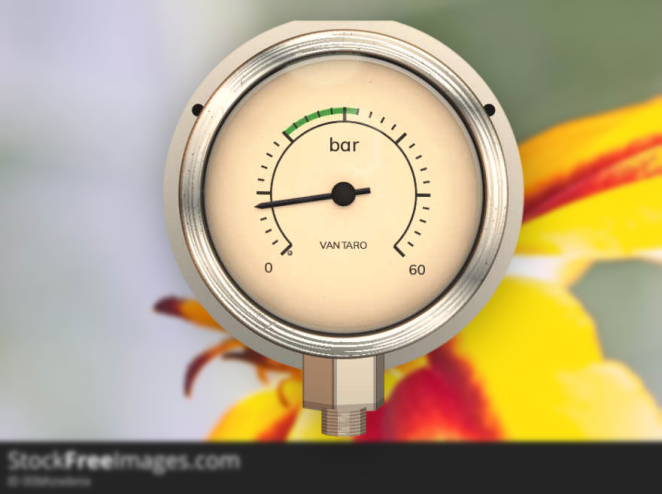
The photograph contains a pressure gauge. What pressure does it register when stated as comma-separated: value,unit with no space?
8,bar
